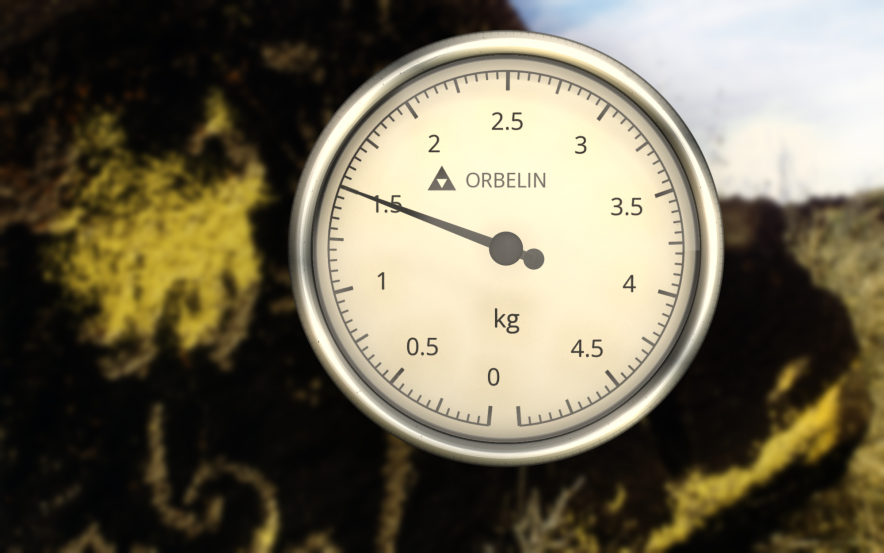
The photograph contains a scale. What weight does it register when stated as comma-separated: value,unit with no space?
1.5,kg
